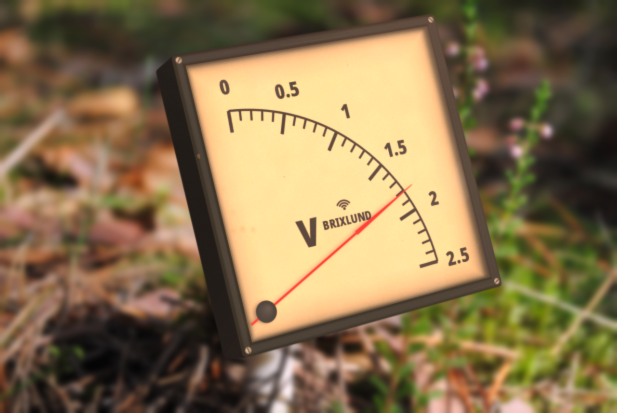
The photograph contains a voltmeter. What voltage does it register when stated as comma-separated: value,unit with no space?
1.8,V
